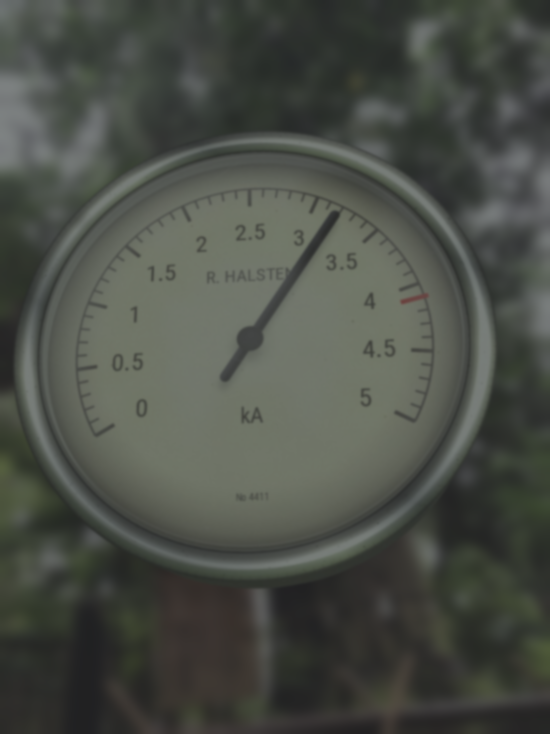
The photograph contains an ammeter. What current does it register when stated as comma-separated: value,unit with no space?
3.2,kA
